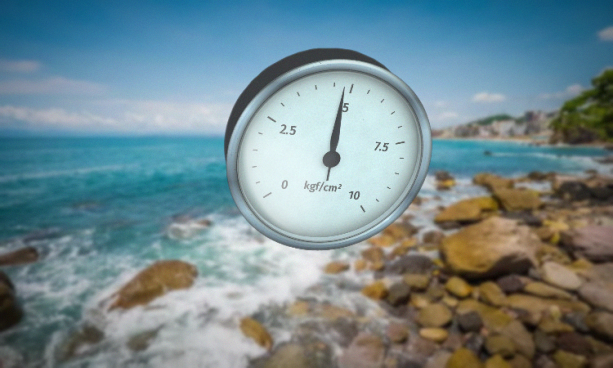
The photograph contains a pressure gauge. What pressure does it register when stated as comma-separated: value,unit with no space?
4.75,kg/cm²
